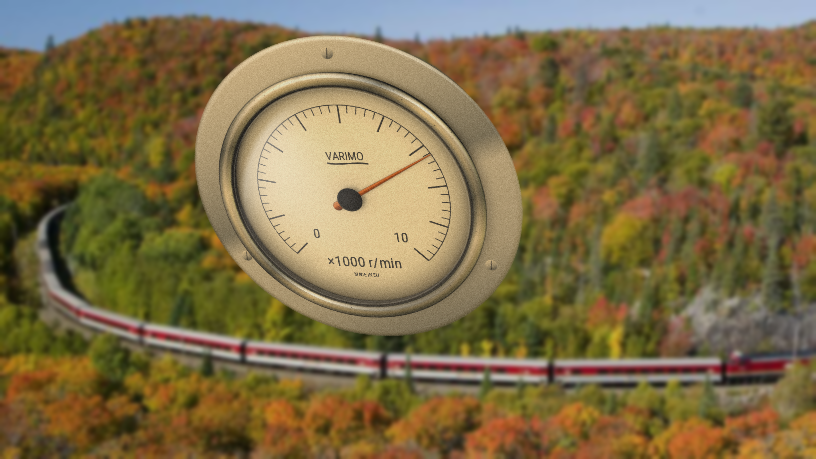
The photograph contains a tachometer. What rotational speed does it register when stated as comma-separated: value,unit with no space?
7200,rpm
